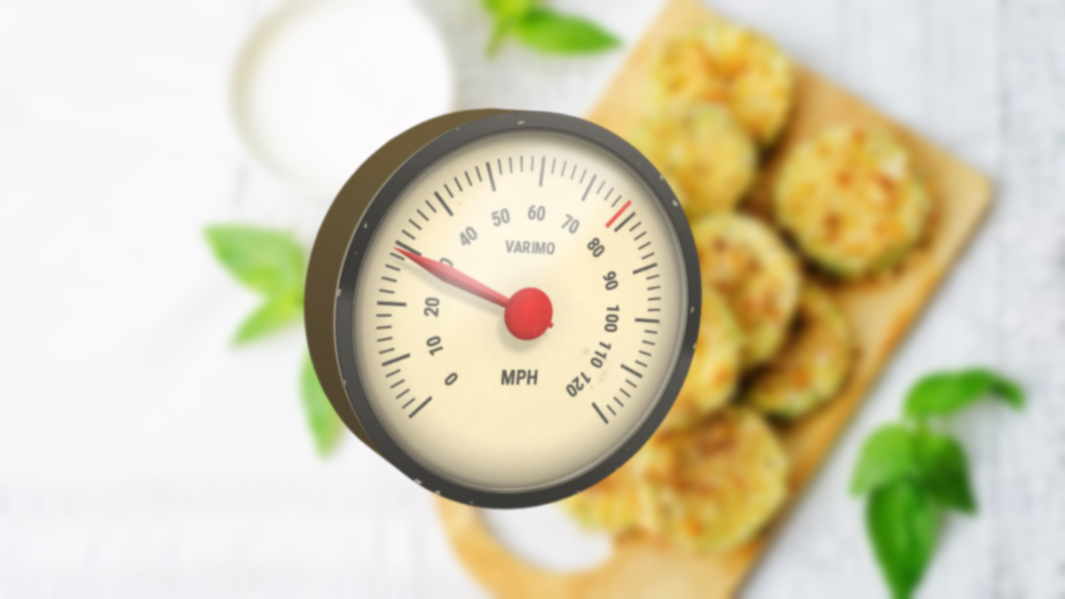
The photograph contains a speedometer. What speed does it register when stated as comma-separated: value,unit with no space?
29,mph
